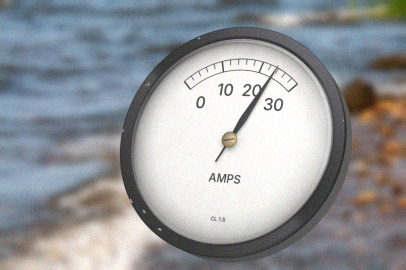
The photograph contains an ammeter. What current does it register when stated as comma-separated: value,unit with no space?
24,A
